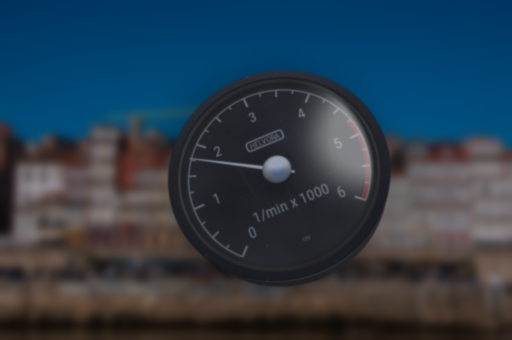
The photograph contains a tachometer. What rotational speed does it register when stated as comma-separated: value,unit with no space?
1750,rpm
